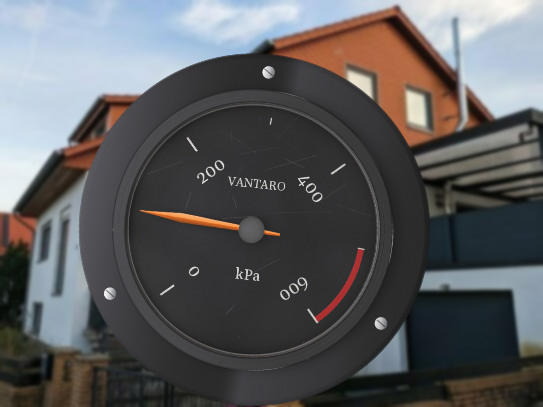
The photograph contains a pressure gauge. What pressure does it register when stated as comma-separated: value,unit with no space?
100,kPa
